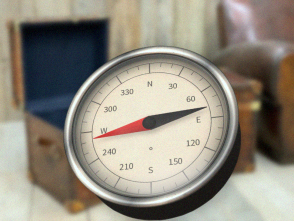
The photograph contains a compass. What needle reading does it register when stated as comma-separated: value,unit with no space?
260,°
